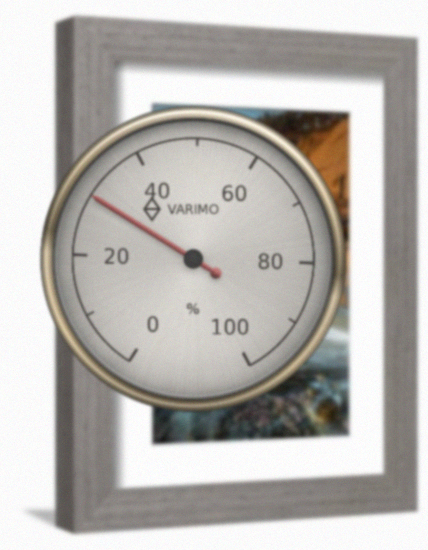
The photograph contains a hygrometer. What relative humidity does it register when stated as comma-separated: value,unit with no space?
30,%
